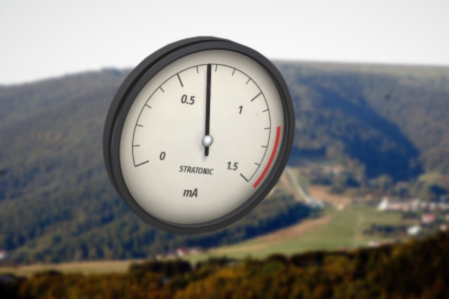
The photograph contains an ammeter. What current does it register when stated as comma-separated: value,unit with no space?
0.65,mA
